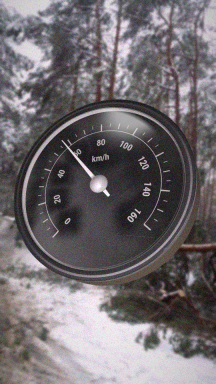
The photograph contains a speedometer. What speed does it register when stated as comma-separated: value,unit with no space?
57.5,km/h
